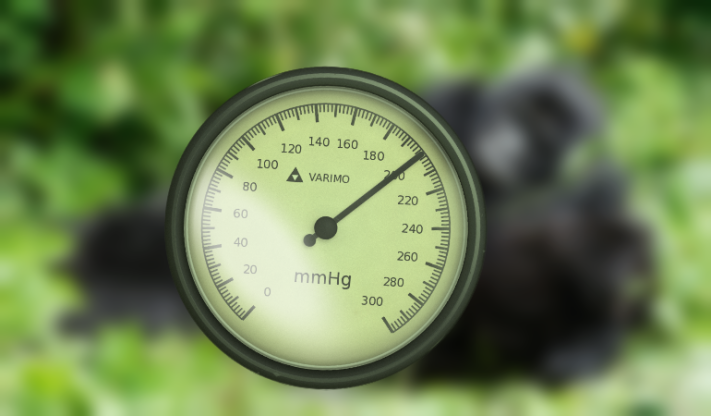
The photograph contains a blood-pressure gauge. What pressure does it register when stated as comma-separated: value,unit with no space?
200,mmHg
